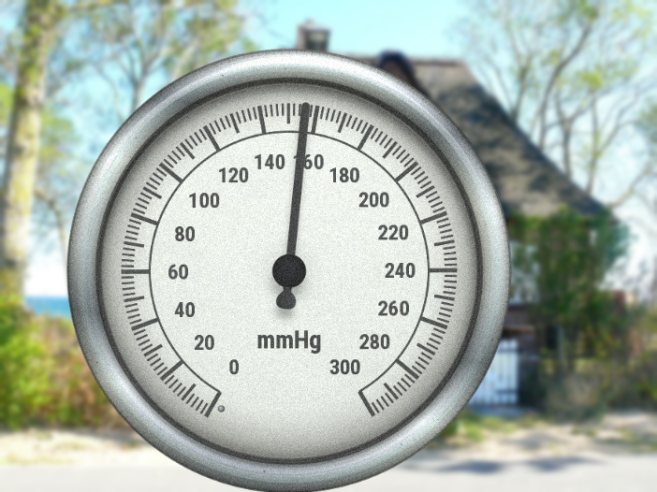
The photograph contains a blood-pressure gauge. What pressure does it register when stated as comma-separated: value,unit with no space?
156,mmHg
